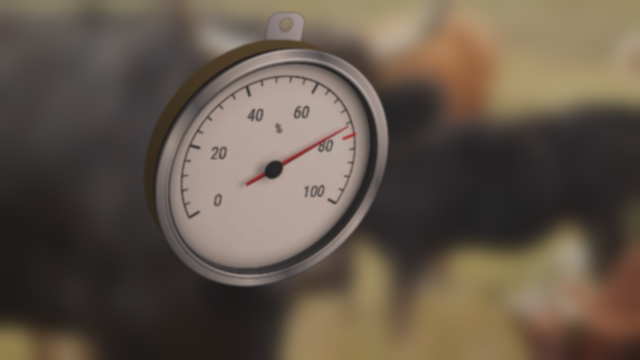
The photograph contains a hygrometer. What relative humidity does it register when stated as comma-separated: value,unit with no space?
76,%
